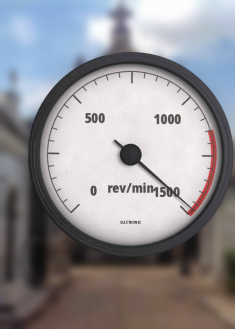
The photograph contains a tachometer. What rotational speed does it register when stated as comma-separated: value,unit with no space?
1475,rpm
